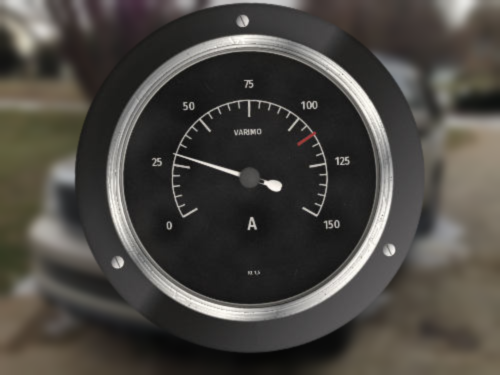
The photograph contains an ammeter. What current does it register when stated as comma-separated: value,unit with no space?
30,A
